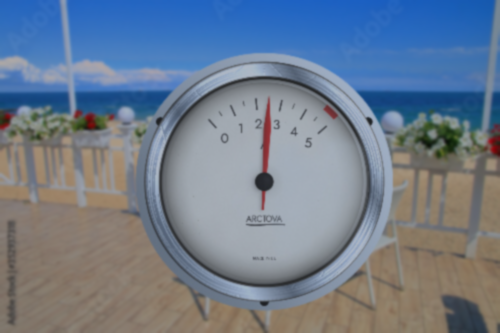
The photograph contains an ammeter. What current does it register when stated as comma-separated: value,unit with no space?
2.5,A
